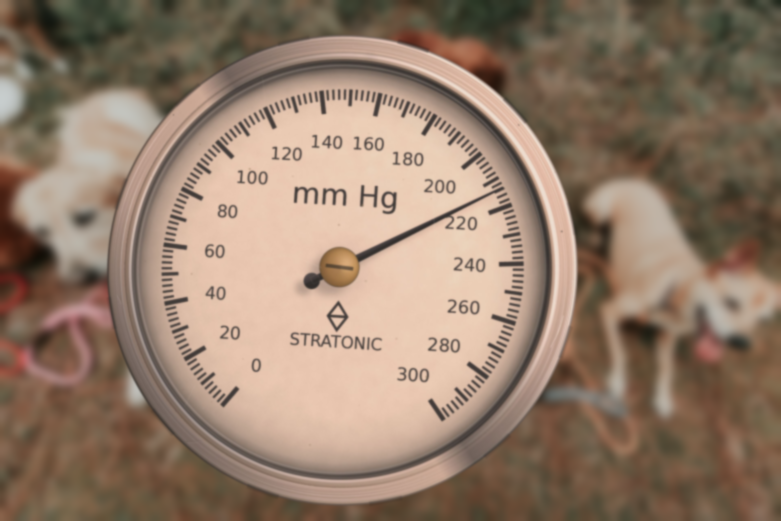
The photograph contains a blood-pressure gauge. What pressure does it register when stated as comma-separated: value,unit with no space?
214,mmHg
